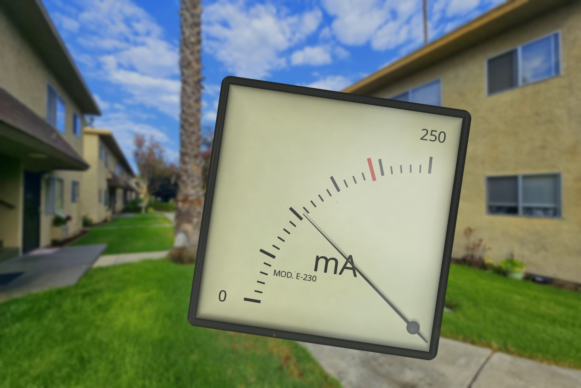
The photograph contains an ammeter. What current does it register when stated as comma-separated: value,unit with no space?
105,mA
